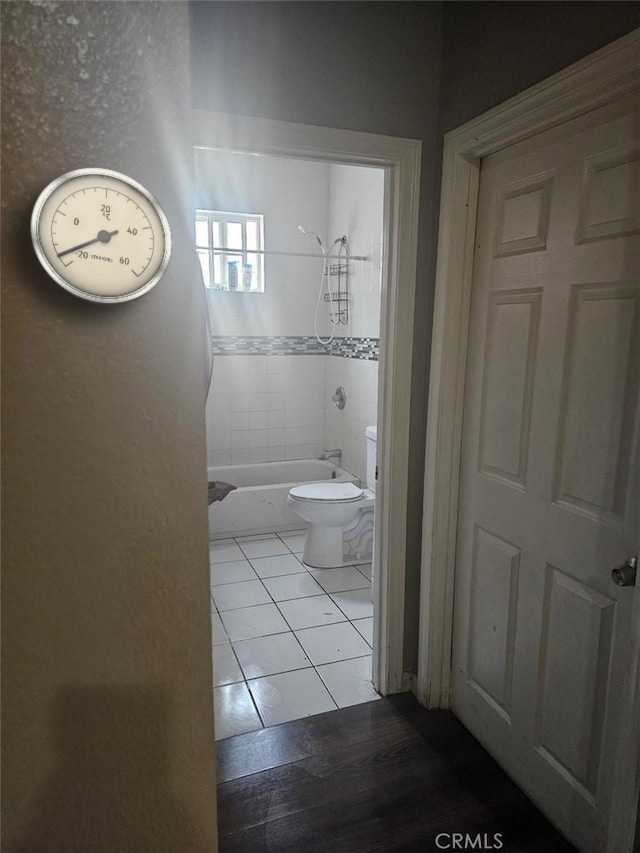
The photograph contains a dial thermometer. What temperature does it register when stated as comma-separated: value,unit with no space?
-16,°C
